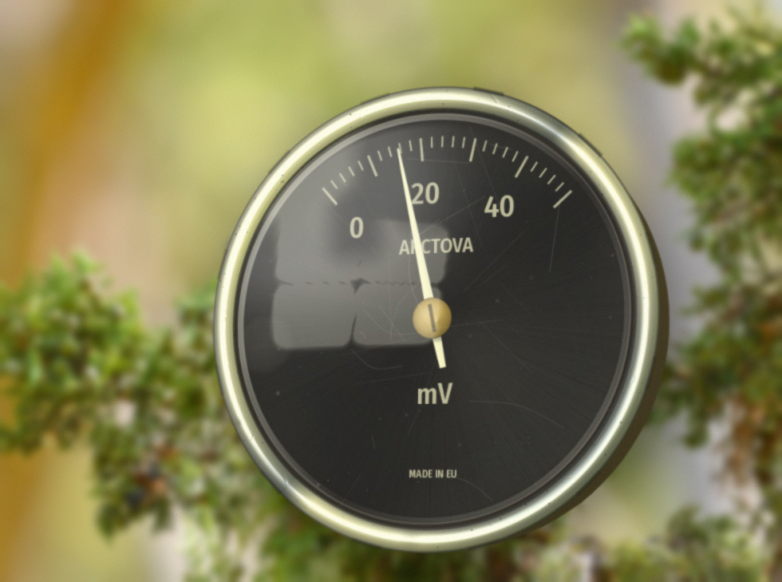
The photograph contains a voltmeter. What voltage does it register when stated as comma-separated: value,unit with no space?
16,mV
